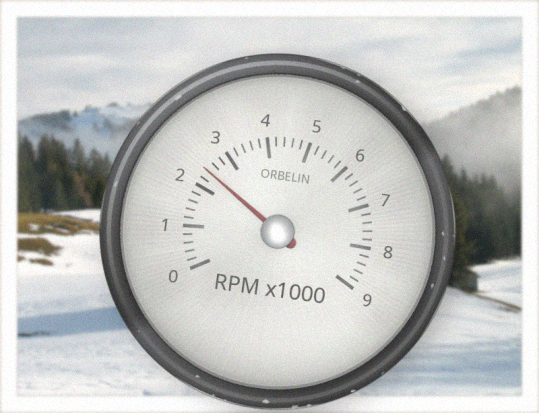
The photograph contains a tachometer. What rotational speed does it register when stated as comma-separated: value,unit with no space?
2400,rpm
